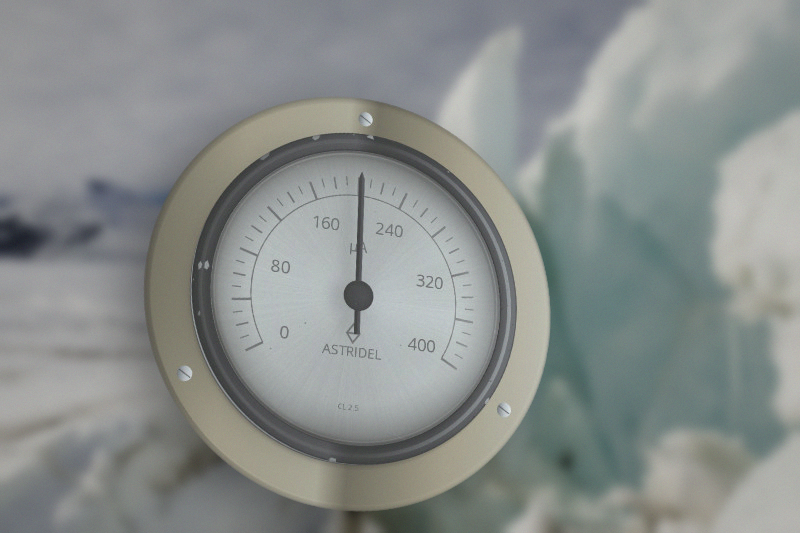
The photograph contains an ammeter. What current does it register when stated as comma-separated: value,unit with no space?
200,µA
